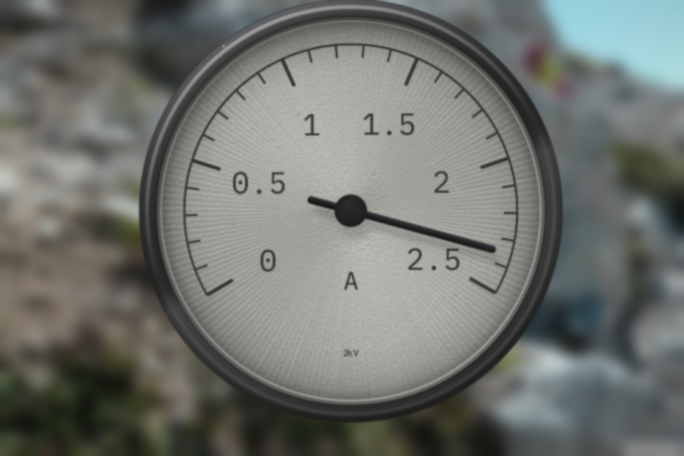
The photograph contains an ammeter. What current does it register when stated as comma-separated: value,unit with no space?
2.35,A
